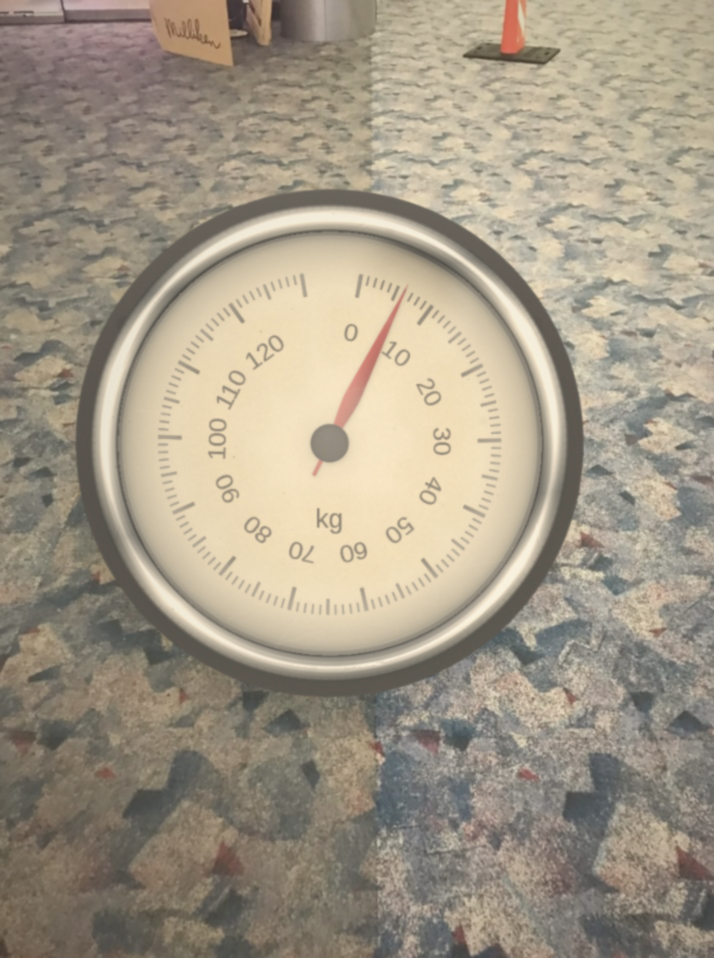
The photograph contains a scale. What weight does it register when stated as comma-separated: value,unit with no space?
6,kg
